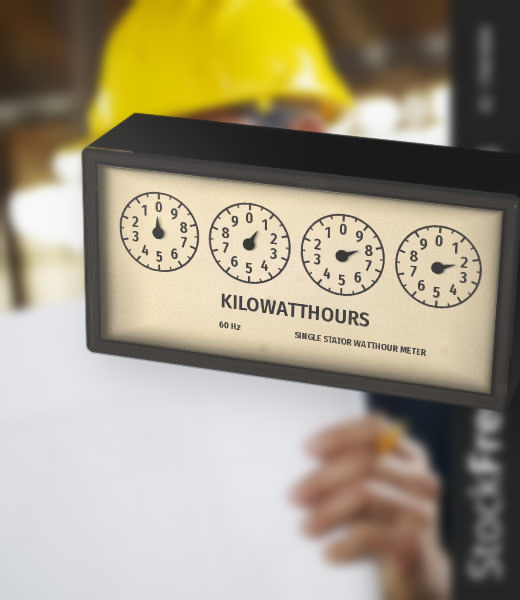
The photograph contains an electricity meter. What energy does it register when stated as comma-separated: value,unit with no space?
82,kWh
